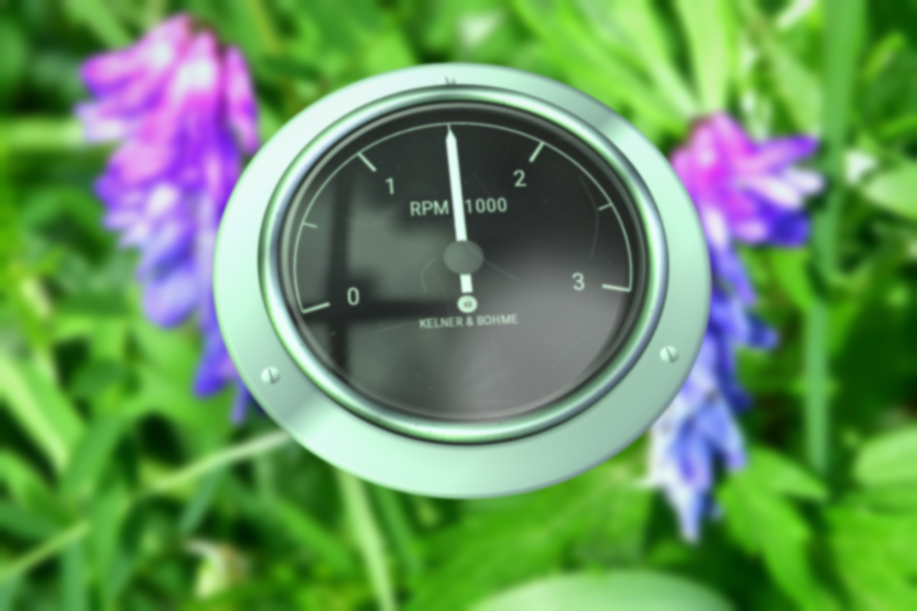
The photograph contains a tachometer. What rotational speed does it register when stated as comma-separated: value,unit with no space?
1500,rpm
